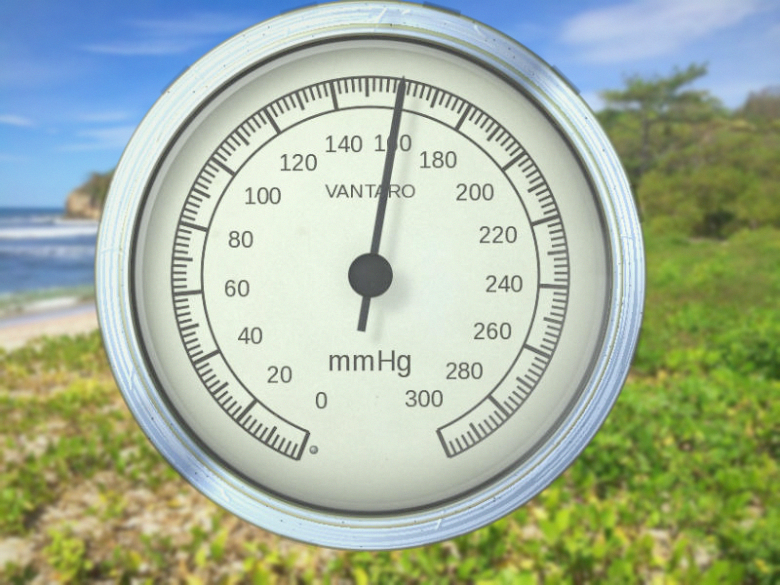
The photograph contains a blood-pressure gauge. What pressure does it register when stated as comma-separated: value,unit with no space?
160,mmHg
